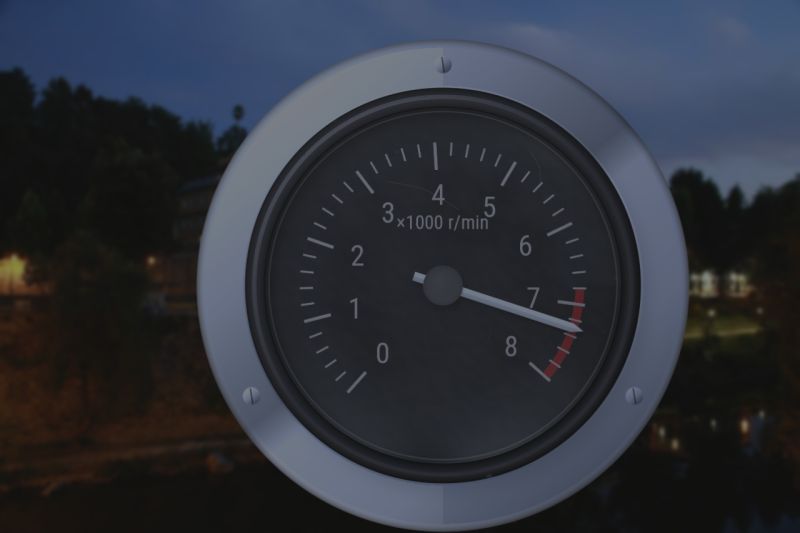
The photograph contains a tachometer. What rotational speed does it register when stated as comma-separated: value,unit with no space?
7300,rpm
